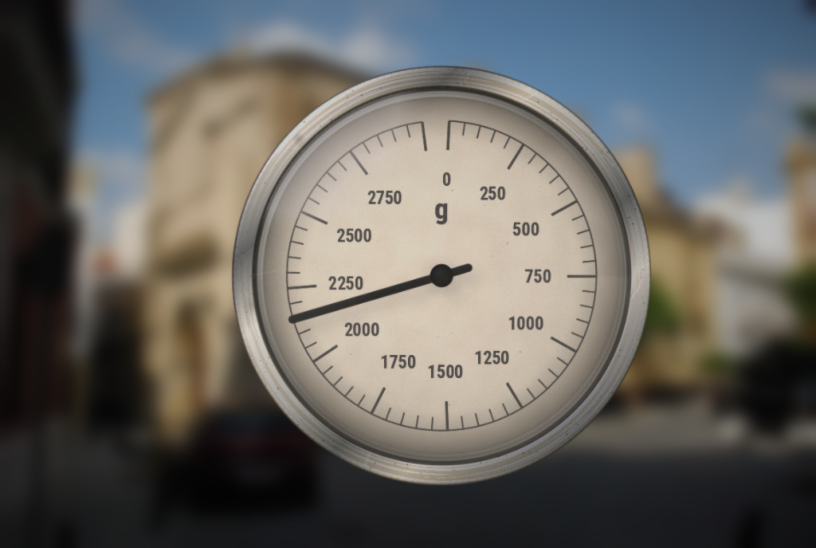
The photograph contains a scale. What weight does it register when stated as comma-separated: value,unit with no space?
2150,g
